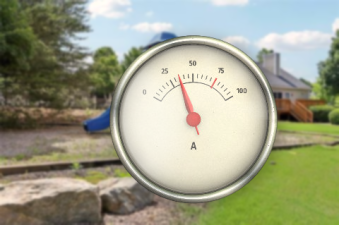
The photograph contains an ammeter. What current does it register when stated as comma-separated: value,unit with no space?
35,A
